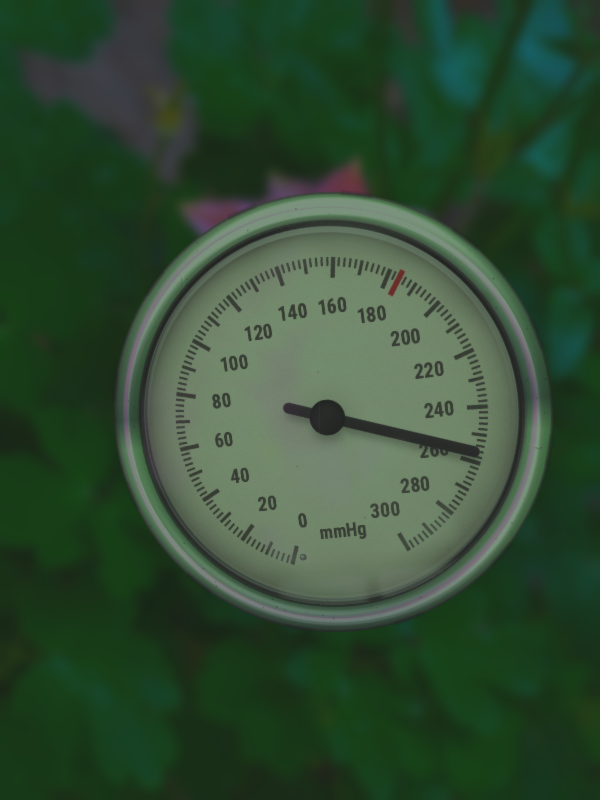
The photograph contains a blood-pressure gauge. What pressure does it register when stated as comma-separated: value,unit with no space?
256,mmHg
